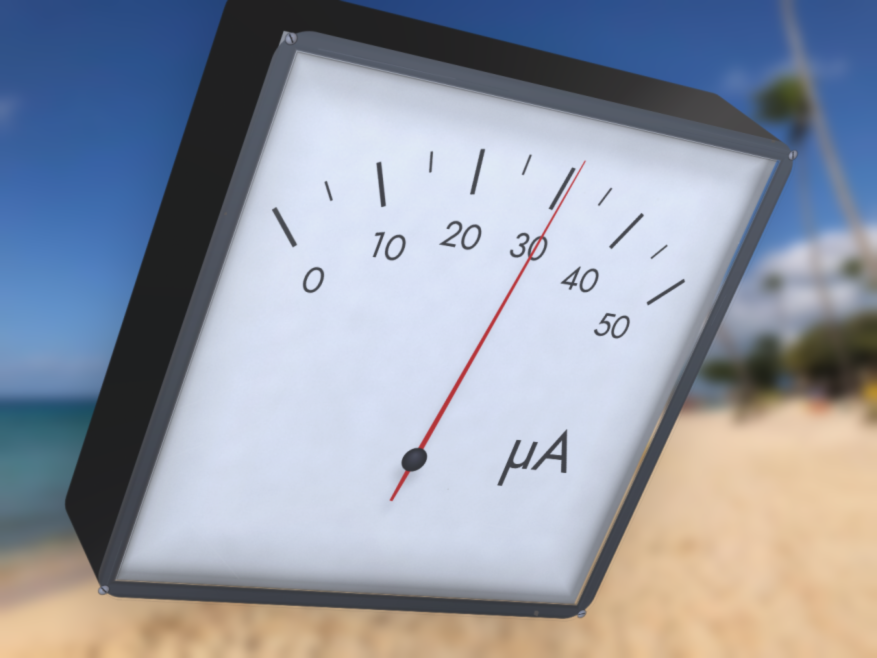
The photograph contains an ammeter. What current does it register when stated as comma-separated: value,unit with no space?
30,µA
